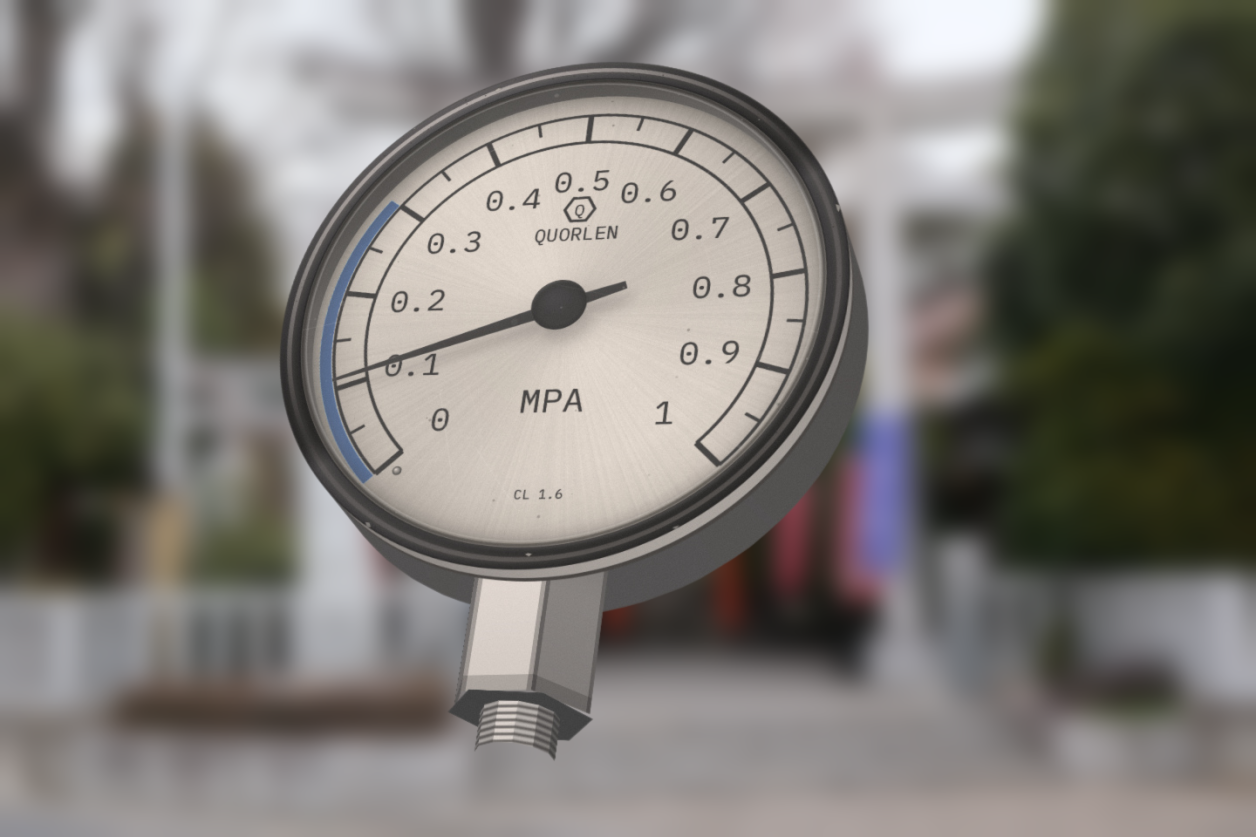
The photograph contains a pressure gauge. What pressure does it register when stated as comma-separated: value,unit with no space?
0.1,MPa
